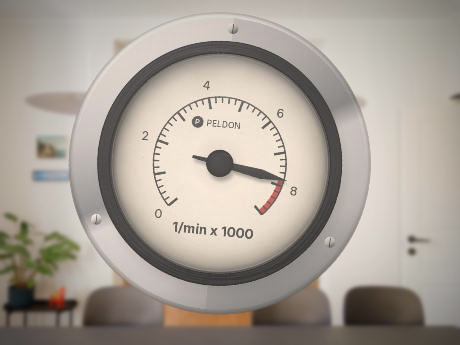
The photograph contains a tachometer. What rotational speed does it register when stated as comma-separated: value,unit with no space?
7800,rpm
